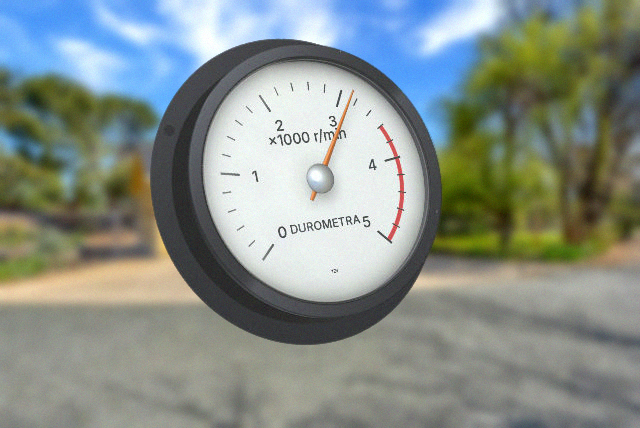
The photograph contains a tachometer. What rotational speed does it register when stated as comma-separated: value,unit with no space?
3100,rpm
